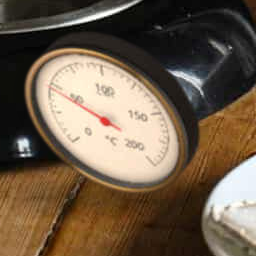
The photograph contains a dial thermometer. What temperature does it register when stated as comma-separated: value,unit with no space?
50,°C
